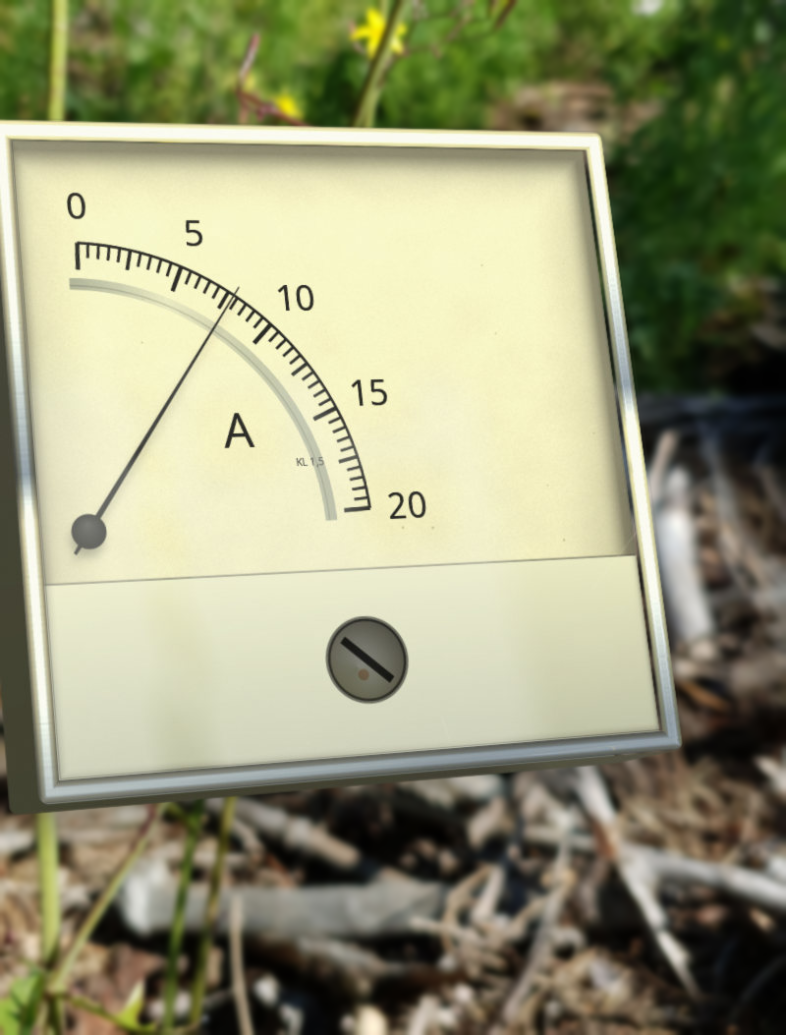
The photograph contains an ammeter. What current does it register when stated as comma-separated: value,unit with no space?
7.75,A
